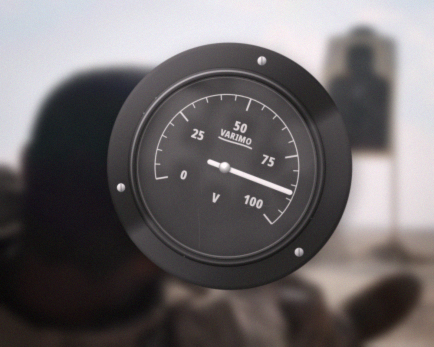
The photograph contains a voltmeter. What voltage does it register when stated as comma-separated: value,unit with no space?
87.5,V
